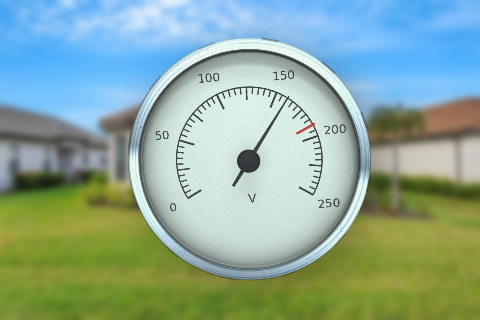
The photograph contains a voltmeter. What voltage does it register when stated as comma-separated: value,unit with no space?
160,V
